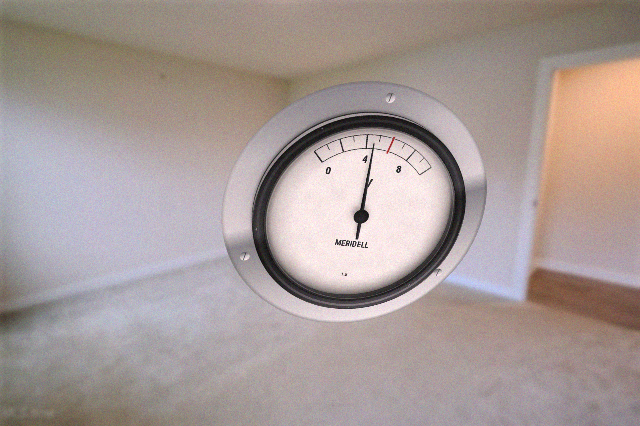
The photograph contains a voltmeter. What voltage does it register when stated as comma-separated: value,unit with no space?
4.5,V
